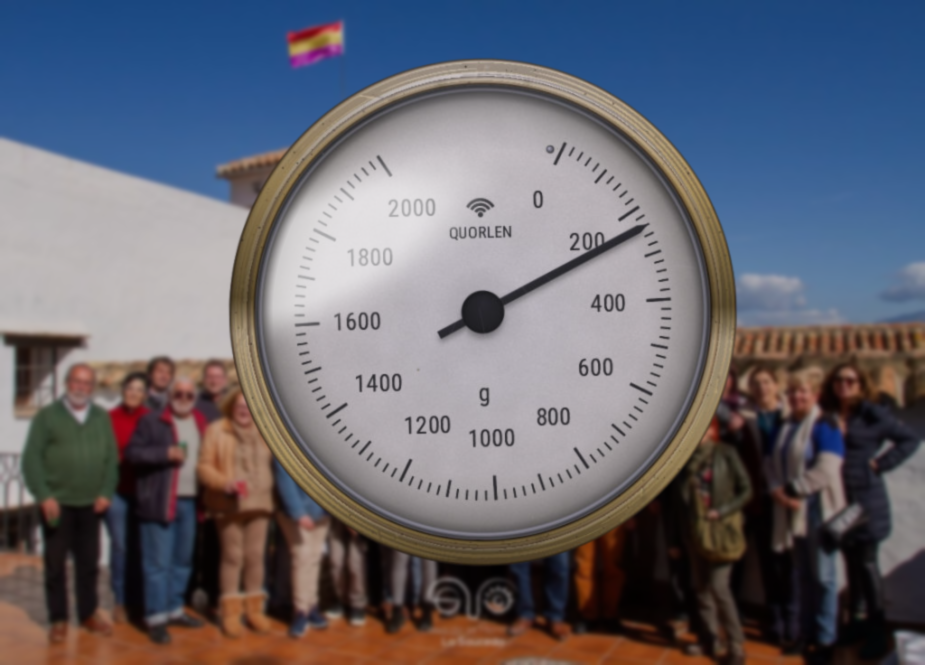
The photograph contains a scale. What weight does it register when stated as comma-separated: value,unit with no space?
240,g
